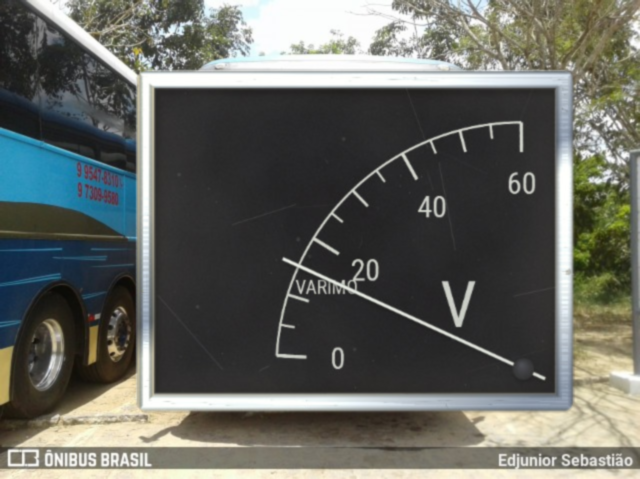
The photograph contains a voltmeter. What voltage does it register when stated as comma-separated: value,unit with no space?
15,V
